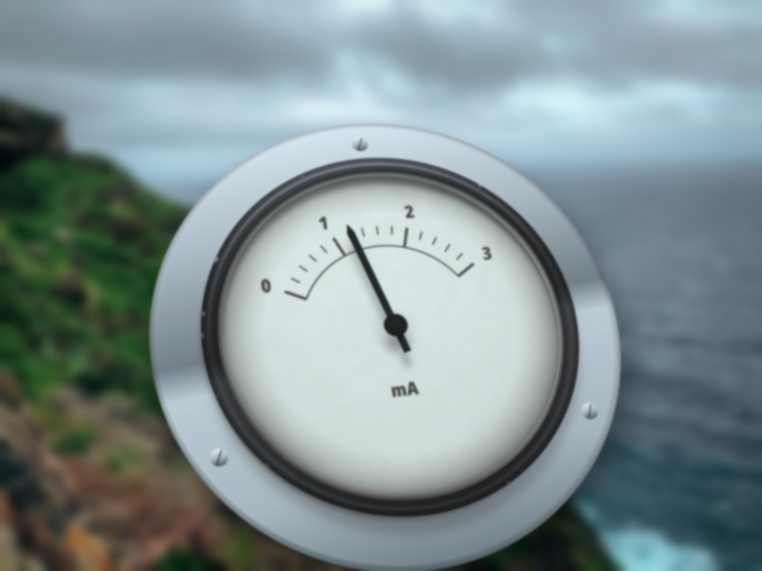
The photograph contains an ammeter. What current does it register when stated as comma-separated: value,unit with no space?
1.2,mA
